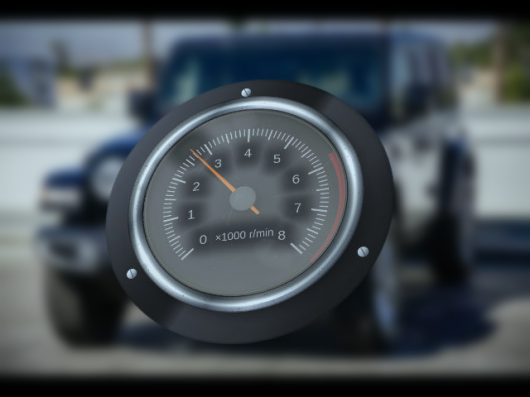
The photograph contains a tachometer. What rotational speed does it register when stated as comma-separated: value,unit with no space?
2700,rpm
